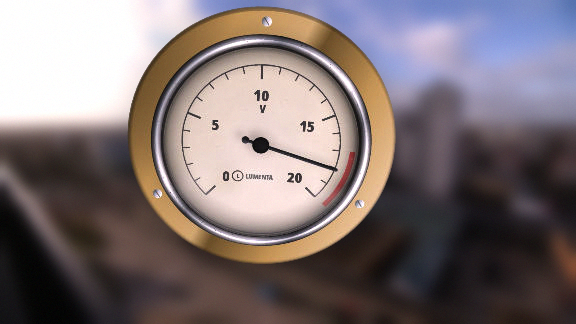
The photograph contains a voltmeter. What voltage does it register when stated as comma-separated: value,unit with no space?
18,V
